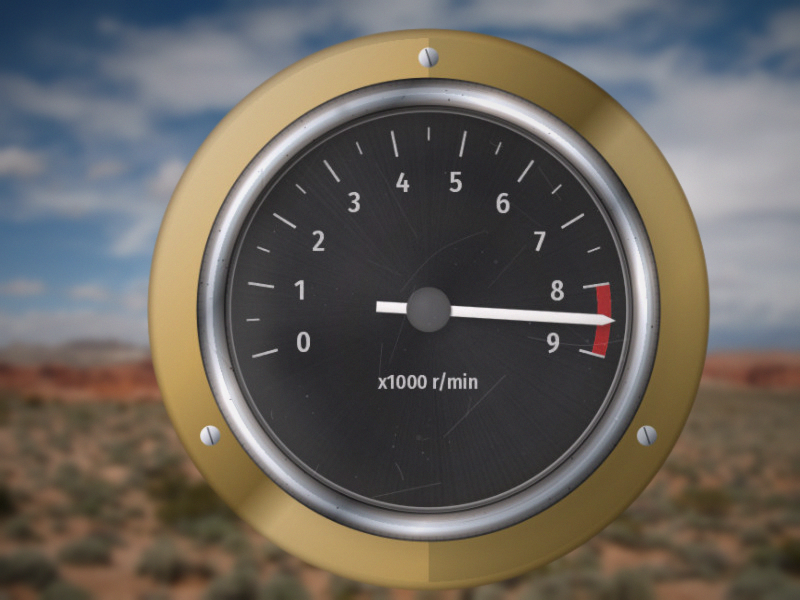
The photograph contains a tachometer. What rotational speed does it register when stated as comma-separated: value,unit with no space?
8500,rpm
